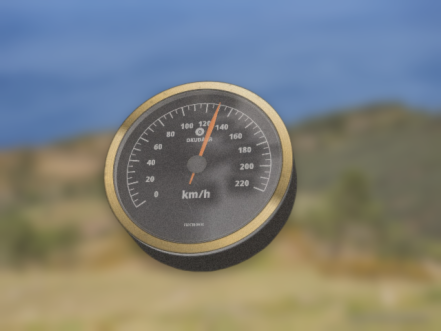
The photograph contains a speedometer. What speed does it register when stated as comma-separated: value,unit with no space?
130,km/h
